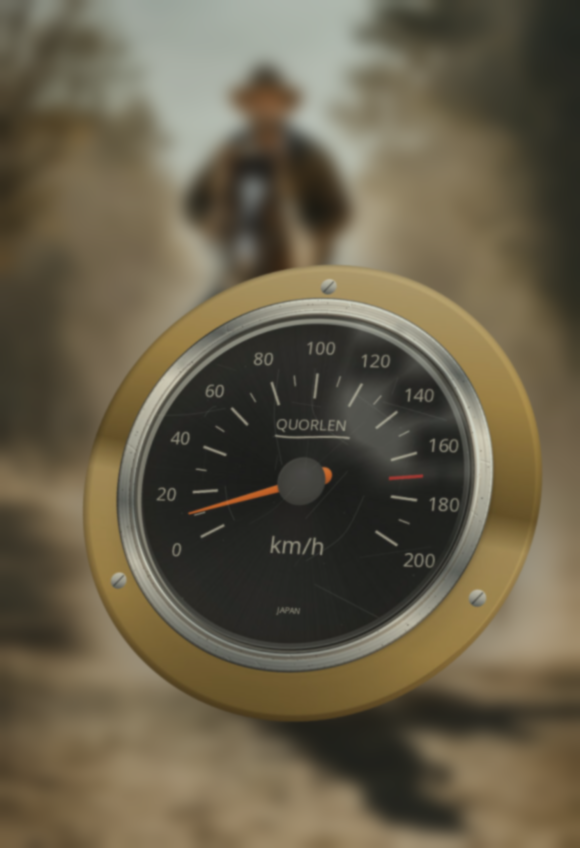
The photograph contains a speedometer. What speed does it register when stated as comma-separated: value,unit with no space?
10,km/h
